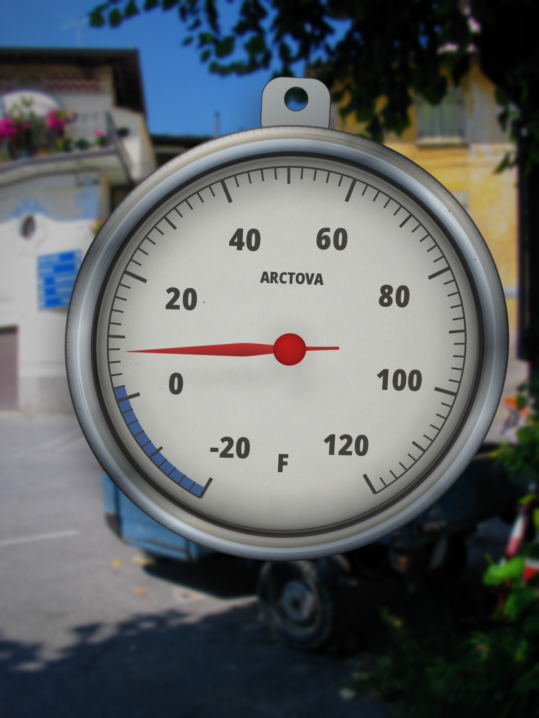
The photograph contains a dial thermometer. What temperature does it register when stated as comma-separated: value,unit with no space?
8,°F
